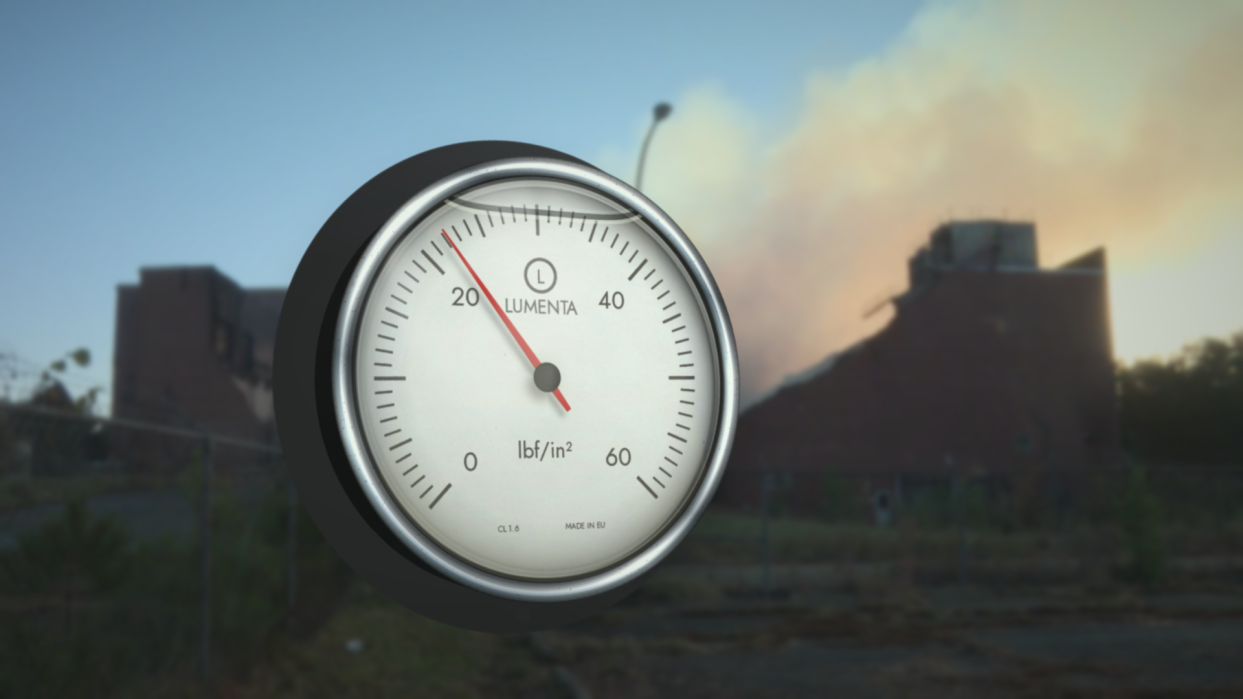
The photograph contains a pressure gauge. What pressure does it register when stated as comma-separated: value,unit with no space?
22,psi
